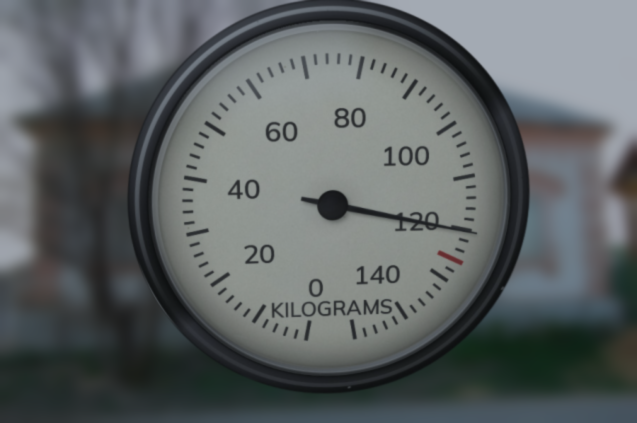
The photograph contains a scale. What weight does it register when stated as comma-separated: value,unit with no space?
120,kg
